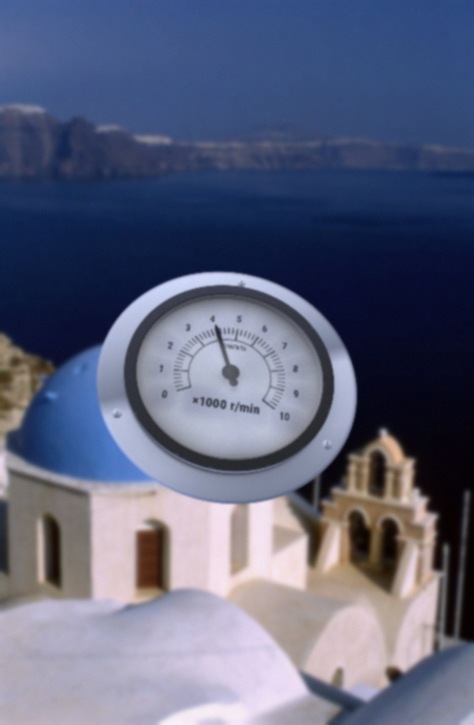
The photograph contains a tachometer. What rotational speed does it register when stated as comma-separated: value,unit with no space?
4000,rpm
